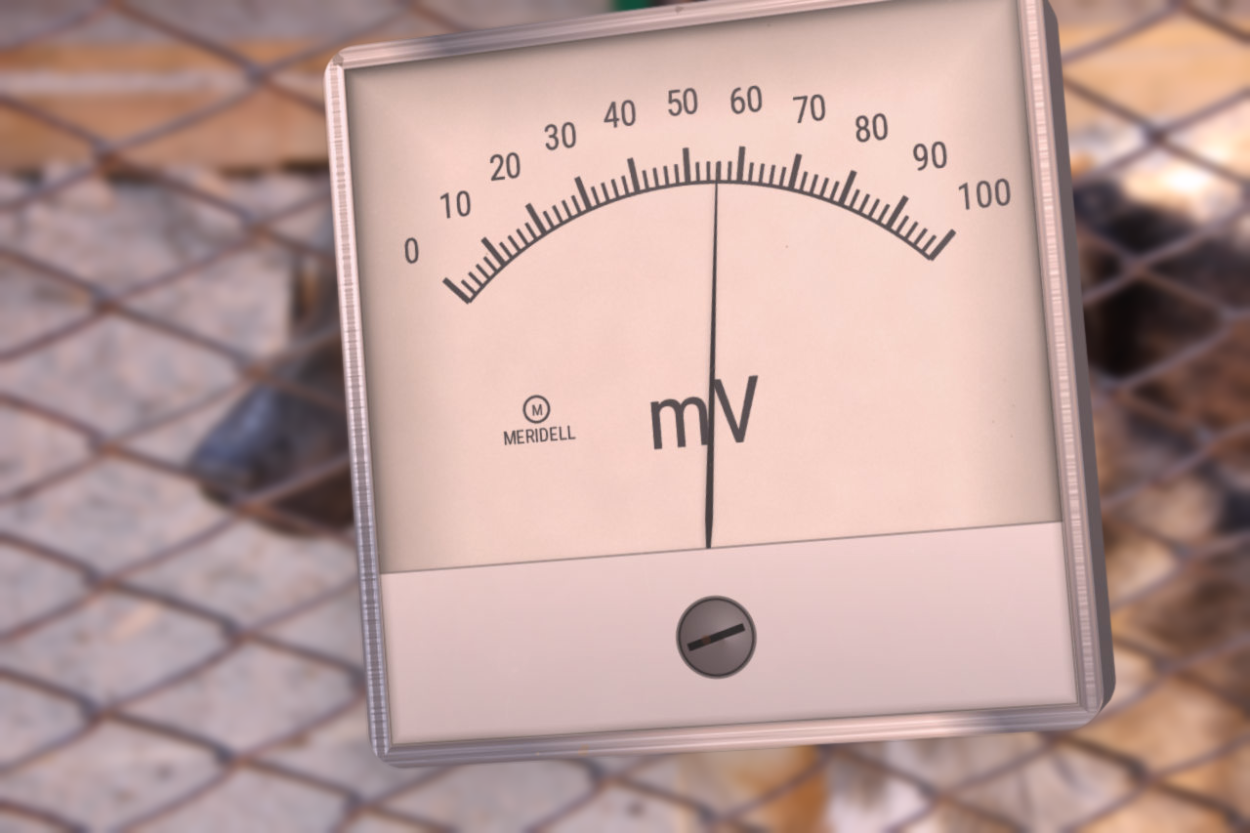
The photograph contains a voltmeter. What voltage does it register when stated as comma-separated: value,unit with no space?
56,mV
